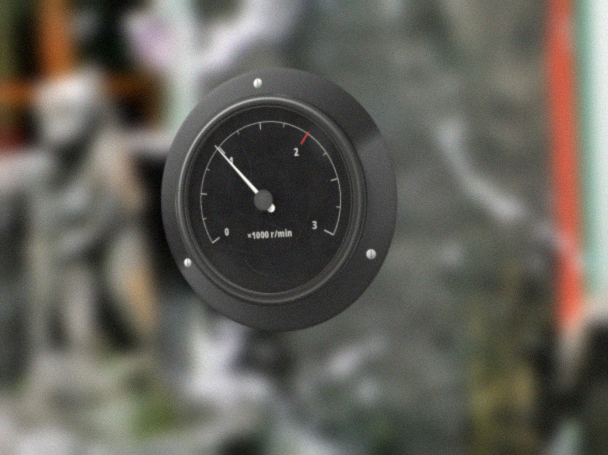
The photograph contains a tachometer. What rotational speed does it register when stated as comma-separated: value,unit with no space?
1000,rpm
